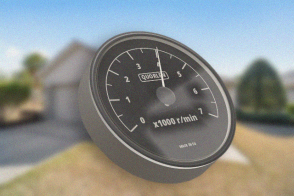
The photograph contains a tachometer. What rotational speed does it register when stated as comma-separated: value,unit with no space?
4000,rpm
